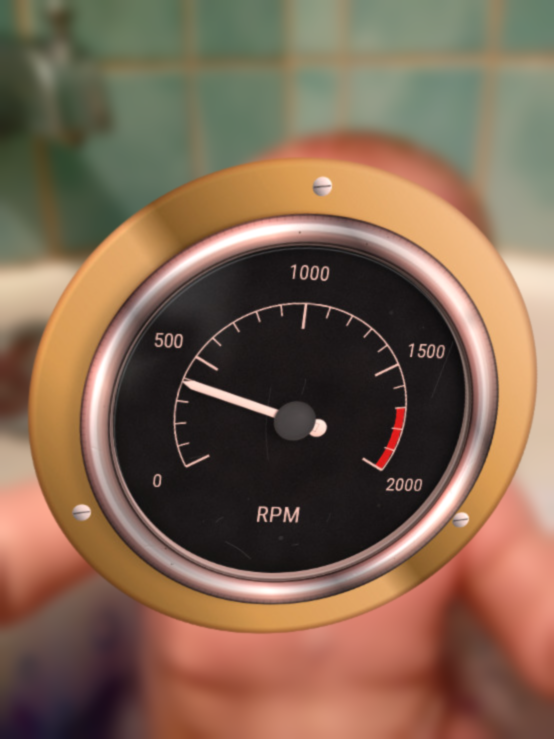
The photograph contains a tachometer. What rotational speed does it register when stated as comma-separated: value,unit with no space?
400,rpm
